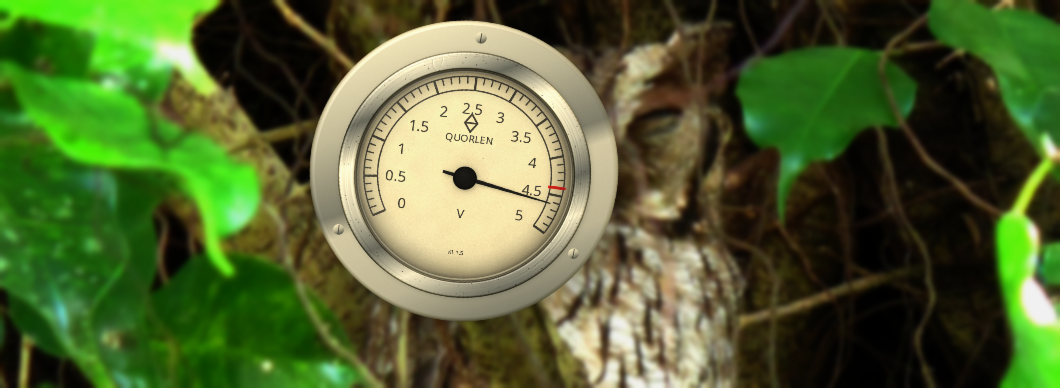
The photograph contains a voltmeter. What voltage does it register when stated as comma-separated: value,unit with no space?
4.6,V
